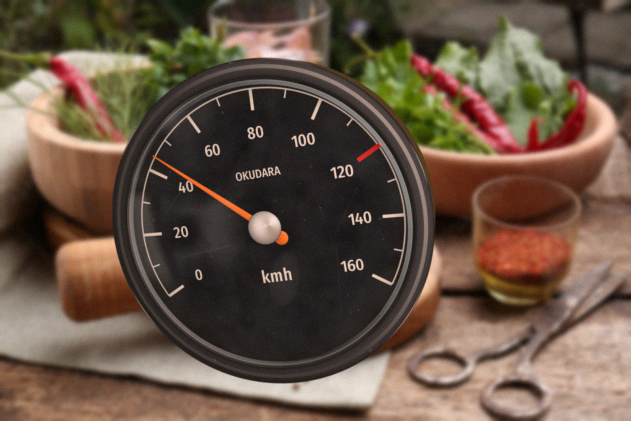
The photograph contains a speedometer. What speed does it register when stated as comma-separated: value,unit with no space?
45,km/h
